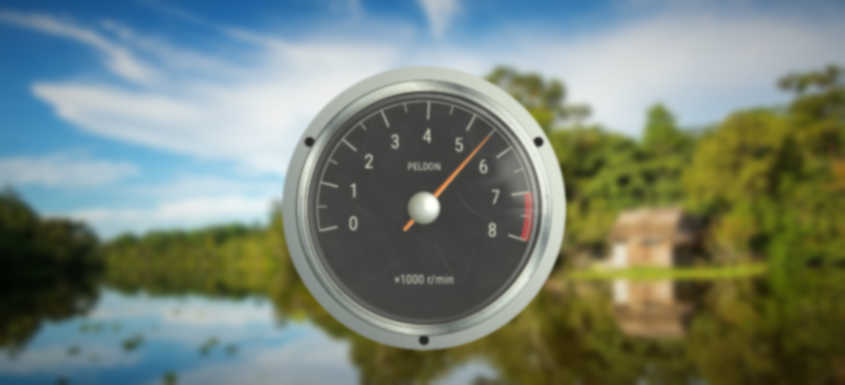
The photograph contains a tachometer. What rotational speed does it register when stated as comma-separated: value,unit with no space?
5500,rpm
